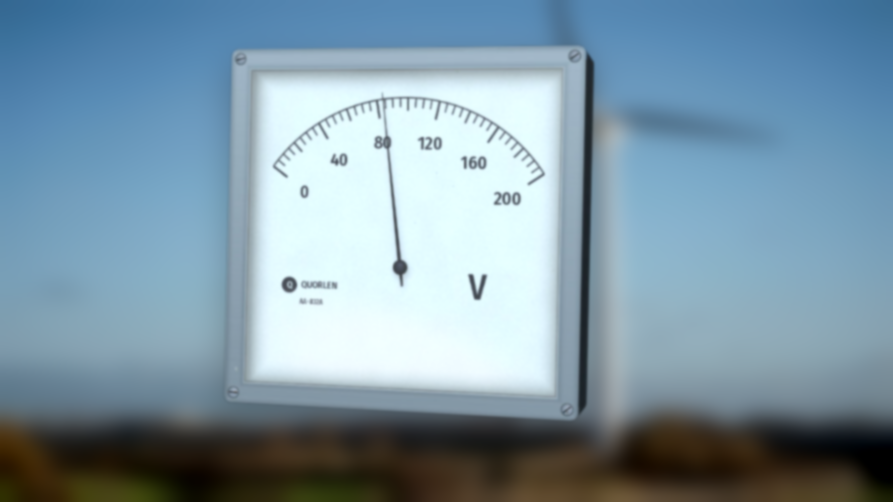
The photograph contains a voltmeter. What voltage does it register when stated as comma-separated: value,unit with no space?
85,V
